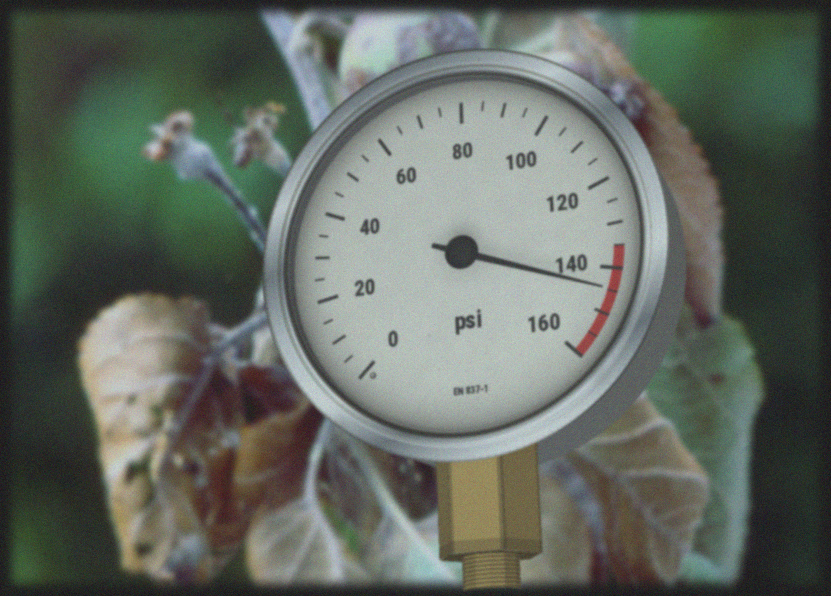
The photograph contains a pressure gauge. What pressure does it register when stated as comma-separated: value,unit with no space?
145,psi
